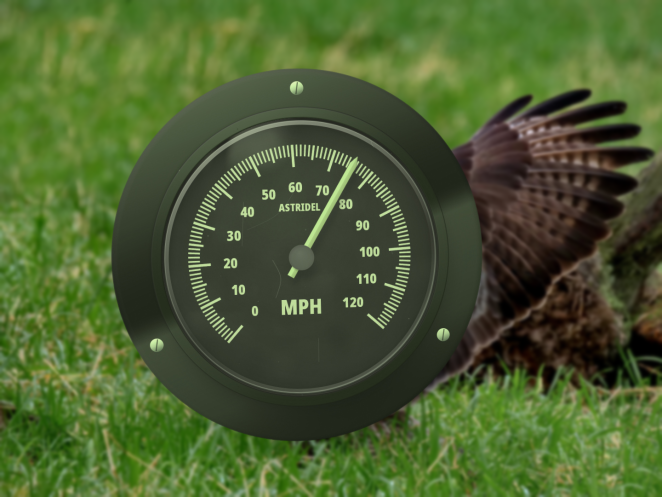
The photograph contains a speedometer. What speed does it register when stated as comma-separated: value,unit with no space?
75,mph
